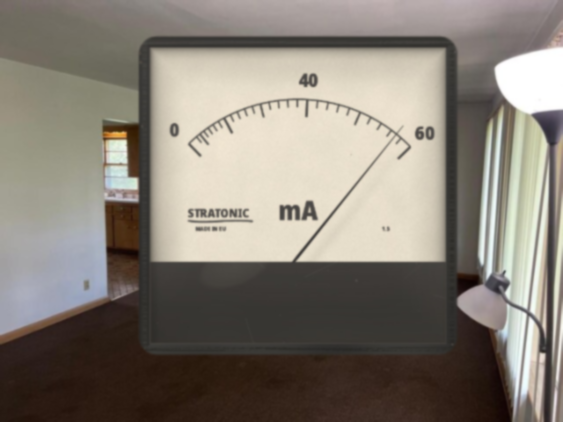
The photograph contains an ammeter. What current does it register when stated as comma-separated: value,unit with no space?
57,mA
